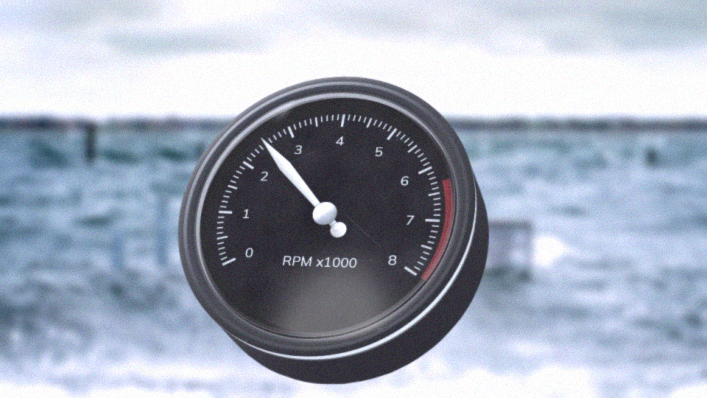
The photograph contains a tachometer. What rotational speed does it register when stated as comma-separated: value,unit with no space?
2500,rpm
